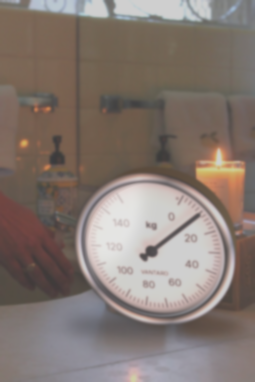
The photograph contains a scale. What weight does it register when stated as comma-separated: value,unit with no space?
10,kg
